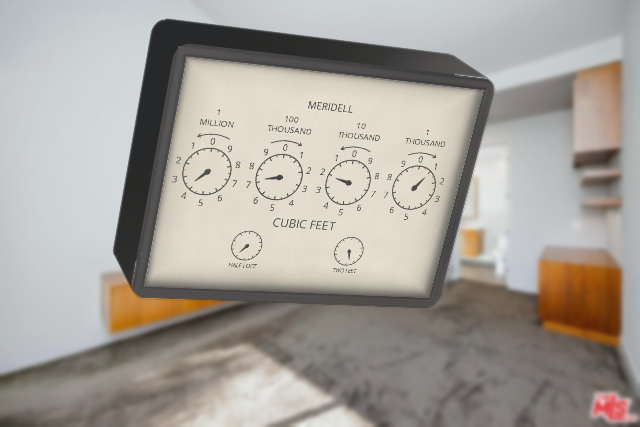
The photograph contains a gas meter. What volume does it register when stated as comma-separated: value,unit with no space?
372100,ft³
